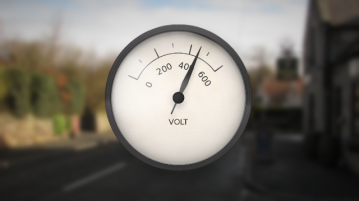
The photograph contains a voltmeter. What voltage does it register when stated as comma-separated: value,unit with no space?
450,V
